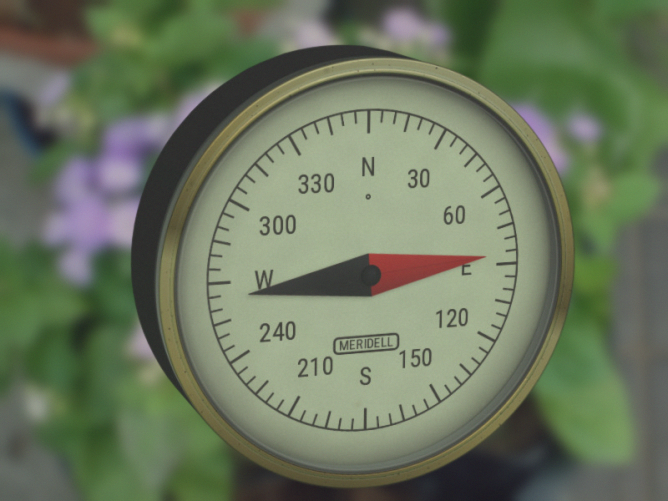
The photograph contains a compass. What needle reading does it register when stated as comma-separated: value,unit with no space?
85,°
